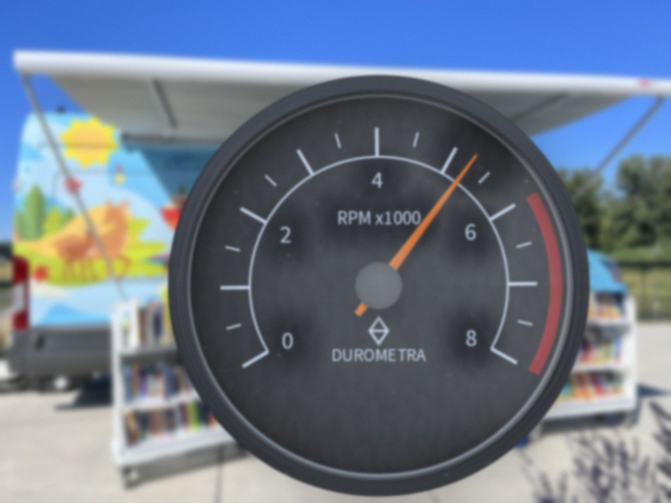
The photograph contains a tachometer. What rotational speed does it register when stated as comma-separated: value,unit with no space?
5250,rpm
